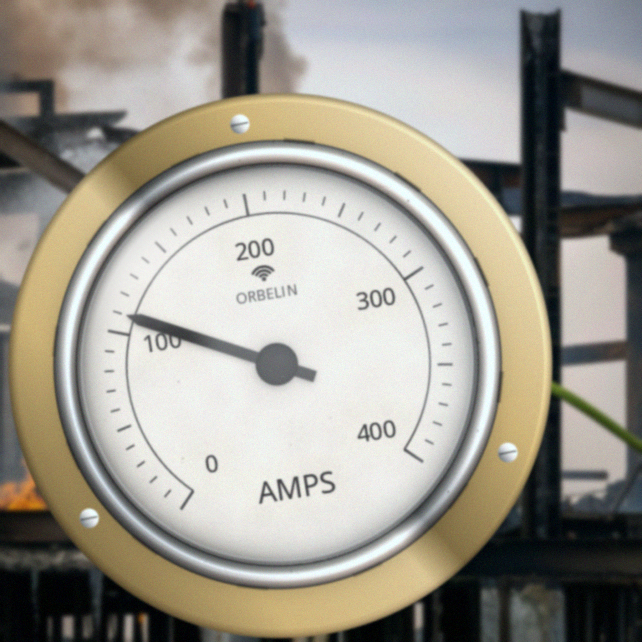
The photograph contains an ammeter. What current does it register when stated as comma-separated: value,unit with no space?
110,A
